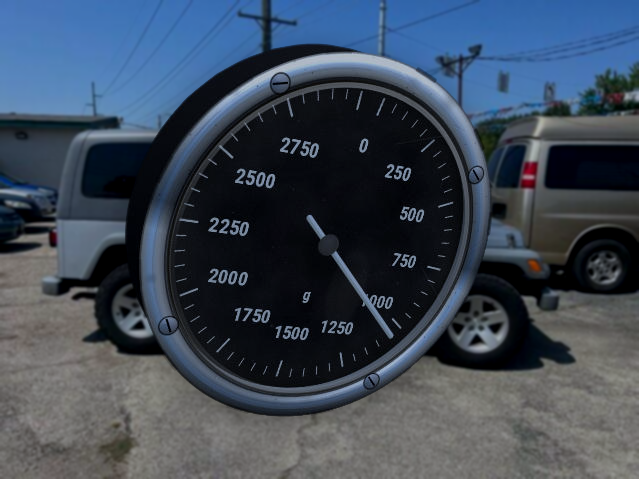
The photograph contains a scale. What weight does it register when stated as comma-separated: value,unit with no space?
1050,g
